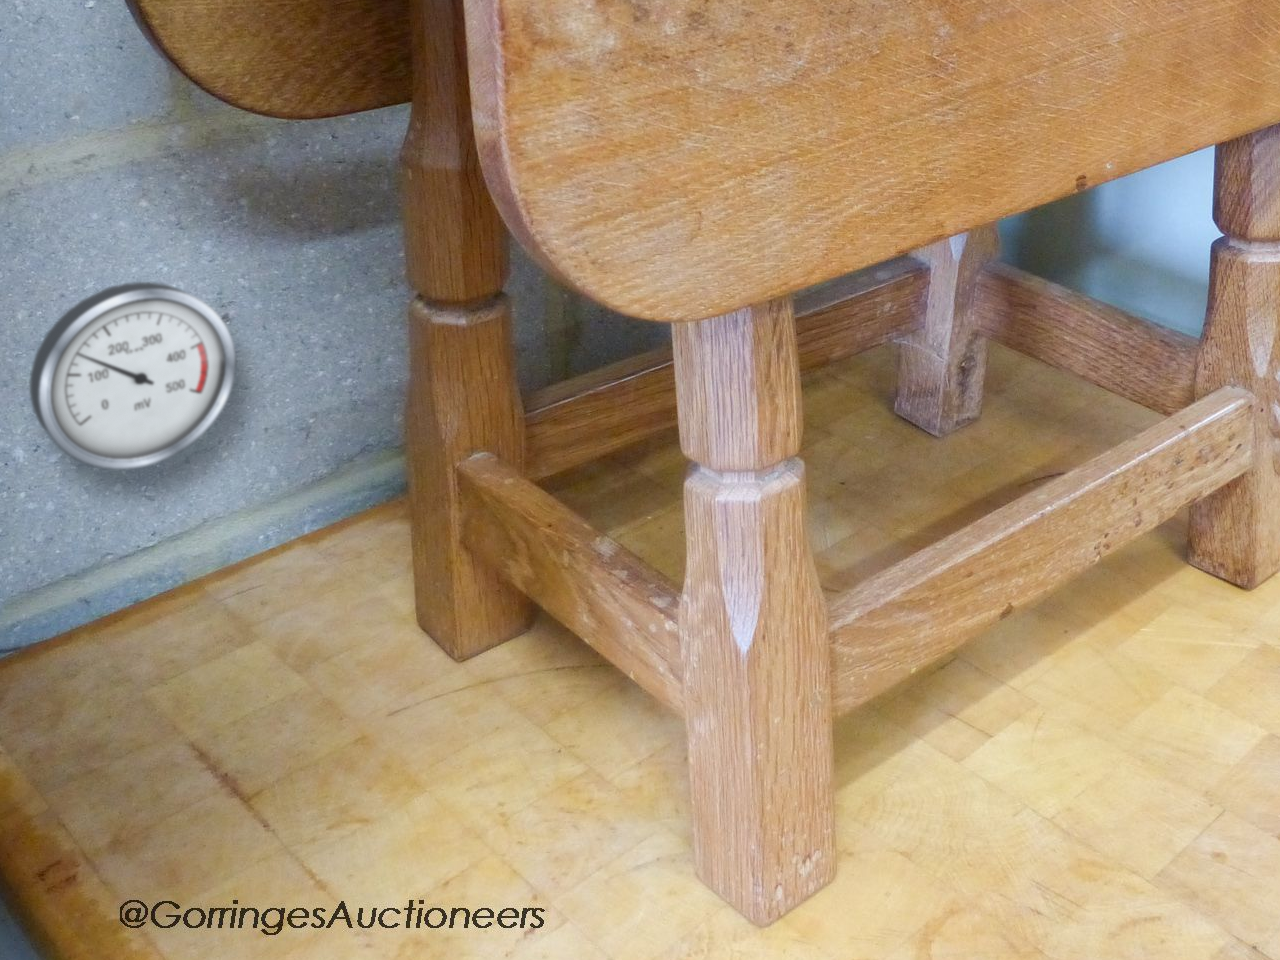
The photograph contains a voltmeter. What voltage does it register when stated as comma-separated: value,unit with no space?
140,mV
